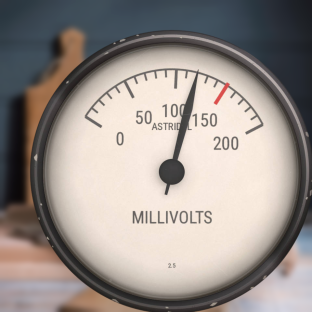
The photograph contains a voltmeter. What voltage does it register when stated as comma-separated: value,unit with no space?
120,mV
